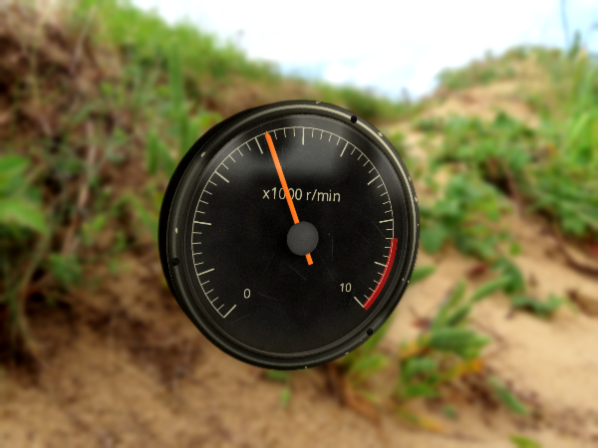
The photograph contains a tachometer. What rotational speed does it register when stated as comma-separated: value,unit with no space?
4200,rpm
